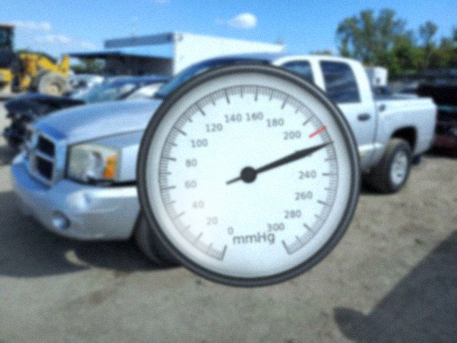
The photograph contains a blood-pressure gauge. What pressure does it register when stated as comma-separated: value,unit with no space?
220,mmHg
